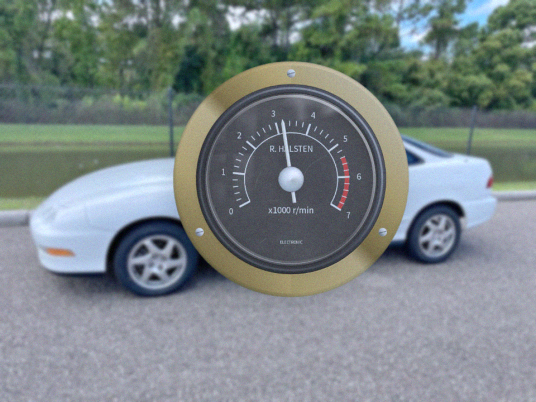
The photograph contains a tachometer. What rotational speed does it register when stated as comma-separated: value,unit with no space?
3200,rpm
